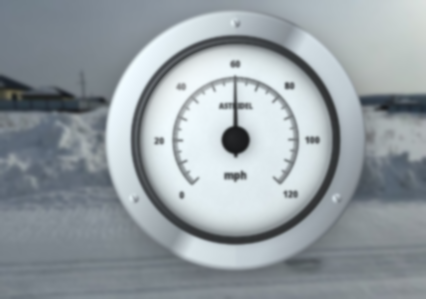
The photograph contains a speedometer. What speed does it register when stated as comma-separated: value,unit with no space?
60,mph
